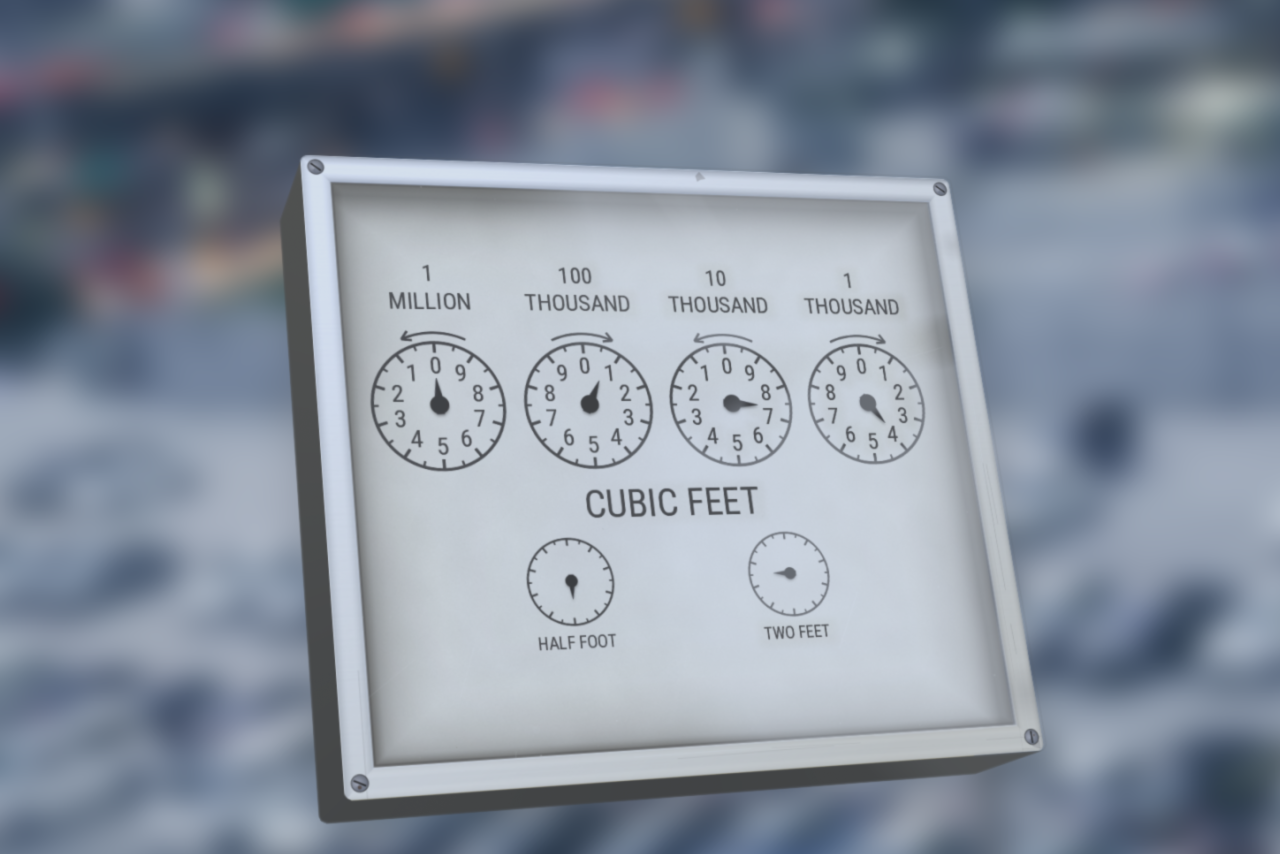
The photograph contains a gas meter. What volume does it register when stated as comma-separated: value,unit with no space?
7400,ft³
